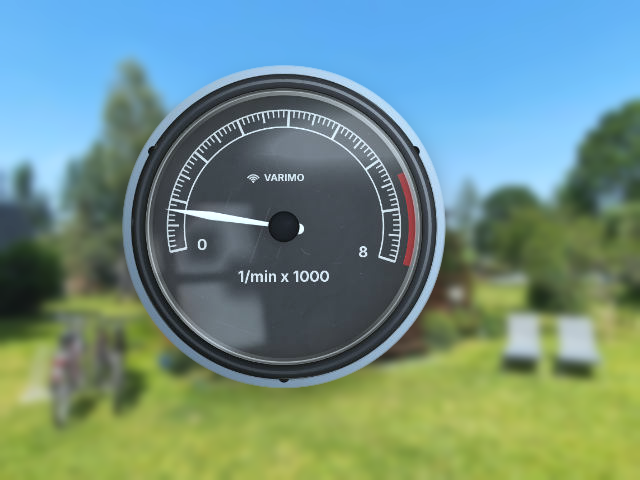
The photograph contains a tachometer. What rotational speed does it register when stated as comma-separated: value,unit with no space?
800,rpm
